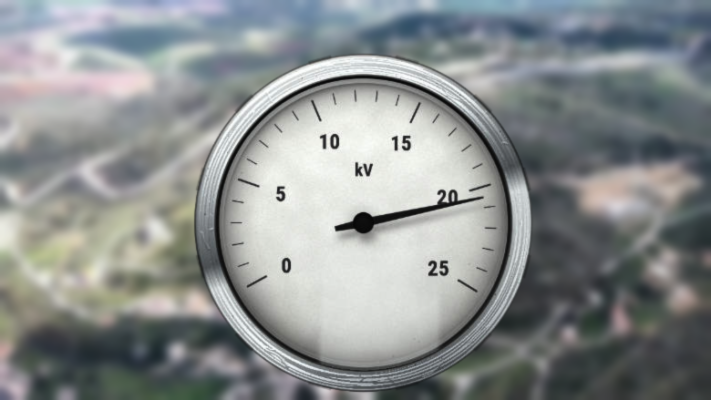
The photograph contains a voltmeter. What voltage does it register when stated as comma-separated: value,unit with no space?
20.5,kV
